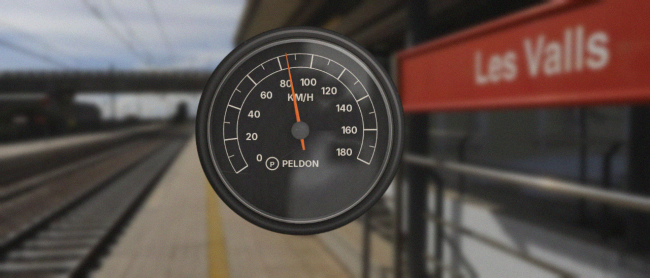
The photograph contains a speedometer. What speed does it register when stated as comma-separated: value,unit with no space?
85,km/h
